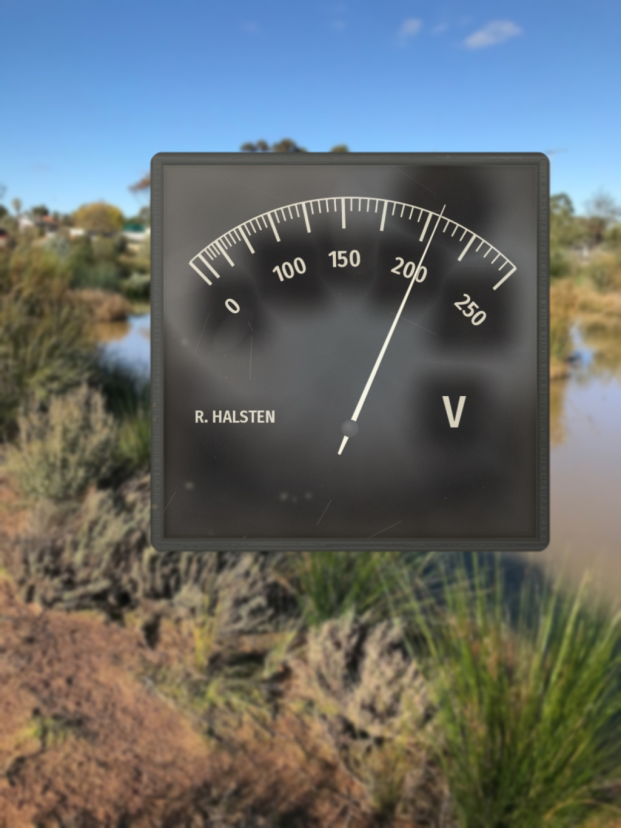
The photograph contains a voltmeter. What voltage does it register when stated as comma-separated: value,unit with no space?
205,V
